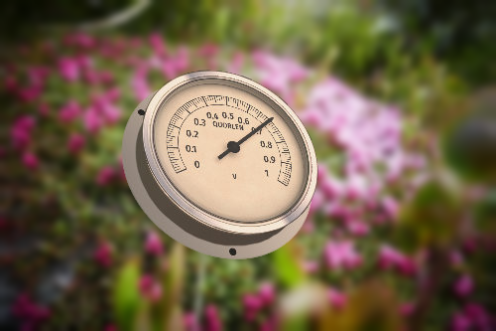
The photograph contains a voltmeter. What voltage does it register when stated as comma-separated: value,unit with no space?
0.7,V
